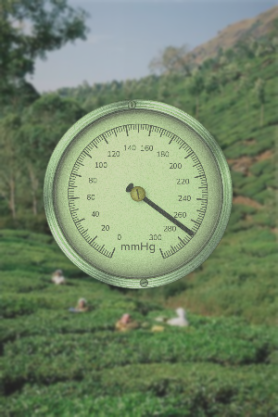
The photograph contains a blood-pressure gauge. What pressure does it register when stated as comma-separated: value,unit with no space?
270,mmHg
